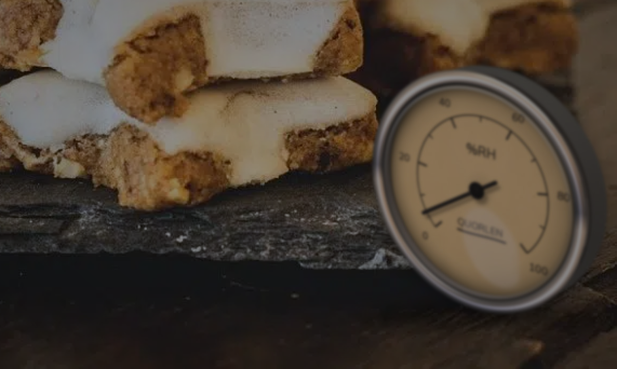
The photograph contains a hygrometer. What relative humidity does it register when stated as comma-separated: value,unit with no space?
5,%
